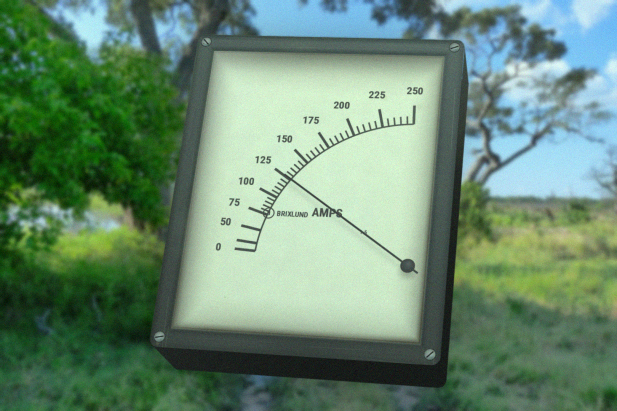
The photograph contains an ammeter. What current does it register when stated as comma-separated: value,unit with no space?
125,A
